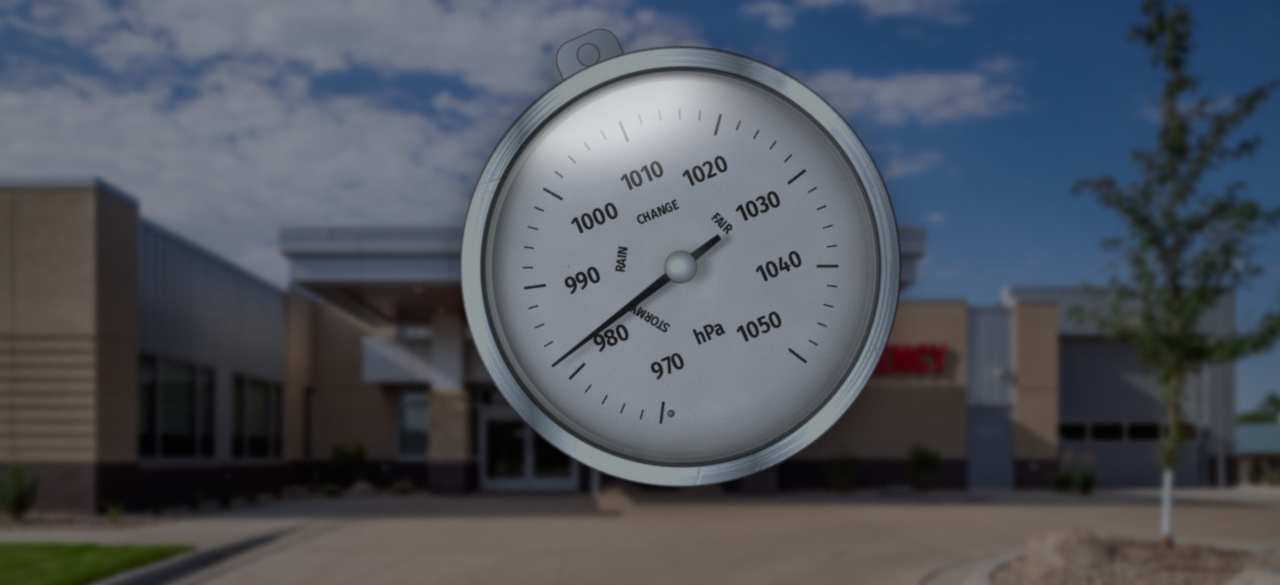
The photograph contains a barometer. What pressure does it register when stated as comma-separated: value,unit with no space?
982,hPa
